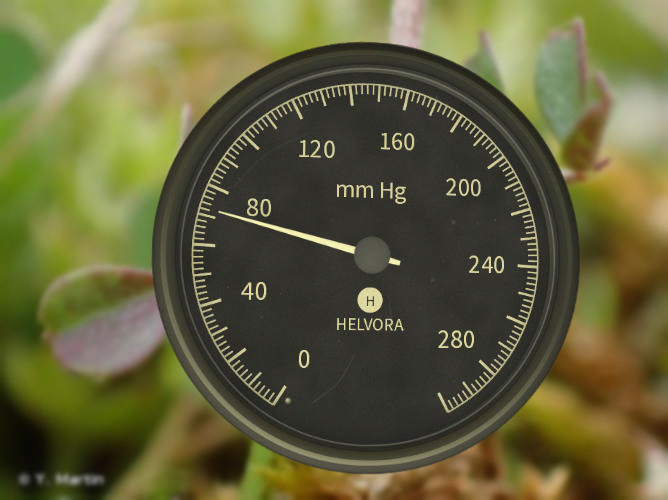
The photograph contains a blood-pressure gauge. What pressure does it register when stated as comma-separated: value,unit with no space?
72,mmHg
